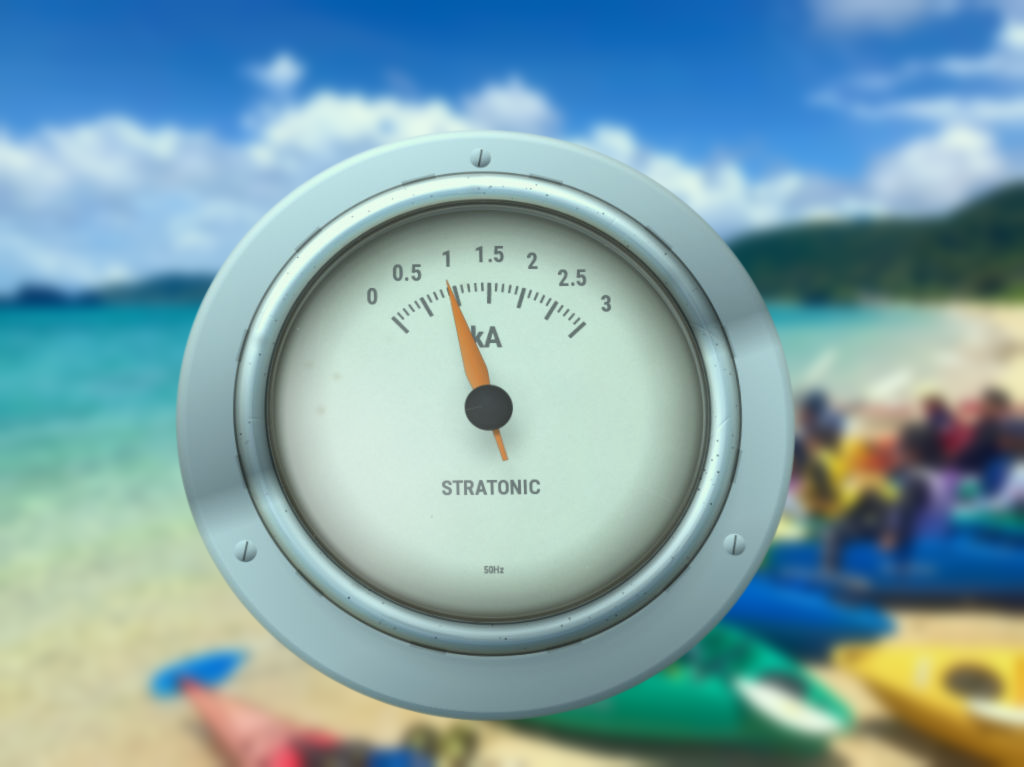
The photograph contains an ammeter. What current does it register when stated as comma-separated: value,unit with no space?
0.9,kA
